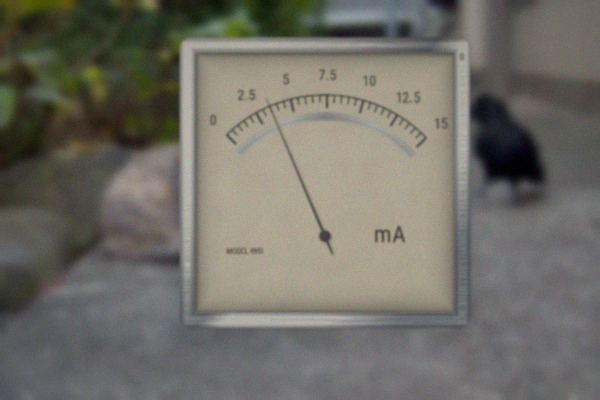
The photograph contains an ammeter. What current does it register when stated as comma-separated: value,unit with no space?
3.5,mA
